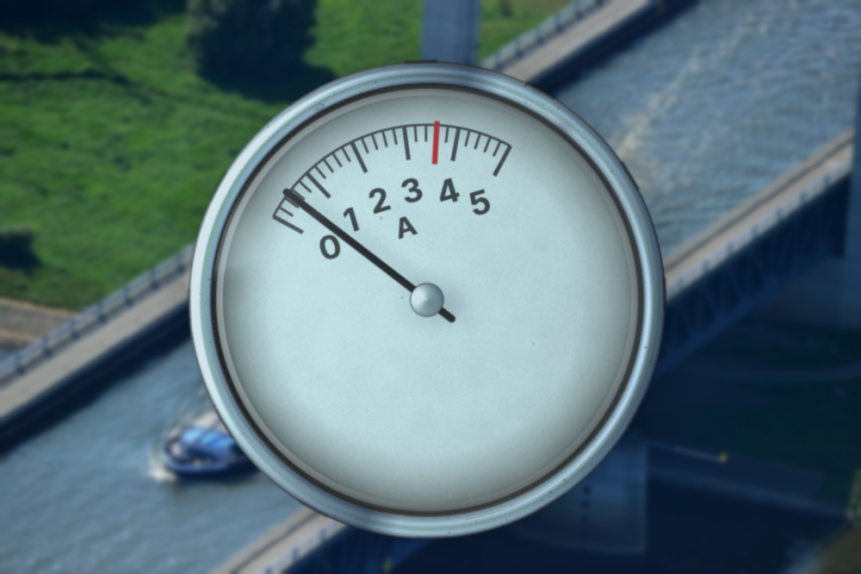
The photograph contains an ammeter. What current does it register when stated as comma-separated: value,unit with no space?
0.5,A
